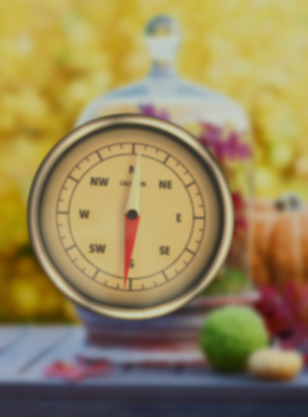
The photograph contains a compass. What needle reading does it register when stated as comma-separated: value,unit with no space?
185,°
